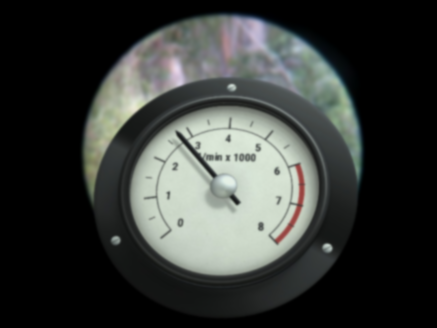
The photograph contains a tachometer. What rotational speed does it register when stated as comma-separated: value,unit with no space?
2750,rpm
